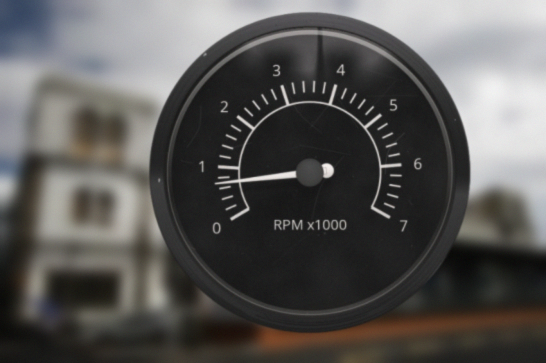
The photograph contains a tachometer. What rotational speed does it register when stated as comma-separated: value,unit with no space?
700,rpm
